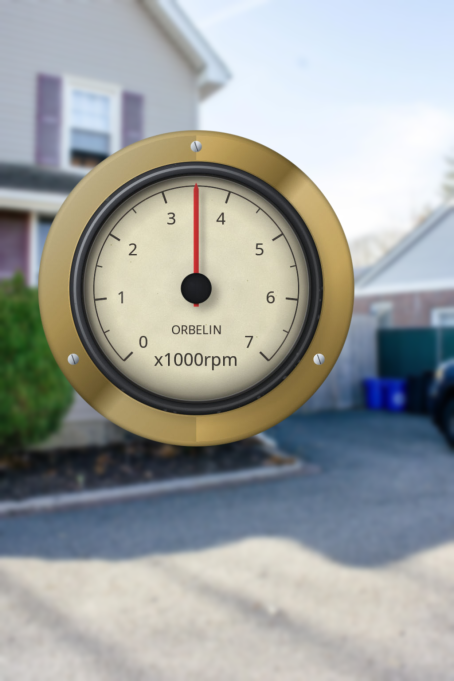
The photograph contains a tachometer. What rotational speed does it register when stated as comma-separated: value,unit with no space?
3500,rpm
